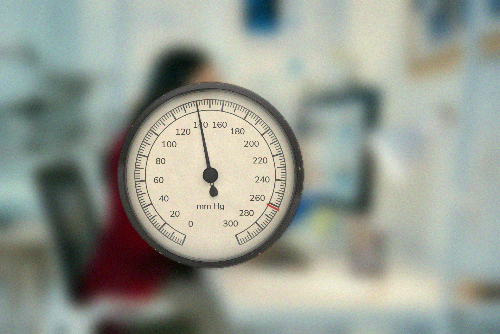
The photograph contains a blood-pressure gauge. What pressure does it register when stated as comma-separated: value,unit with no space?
140,mmHg
